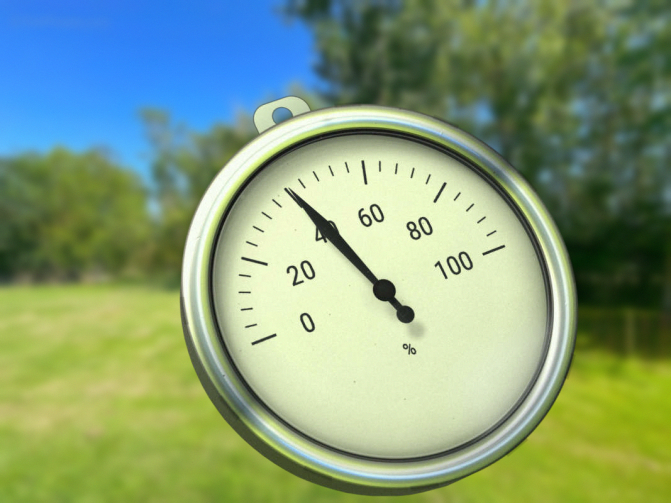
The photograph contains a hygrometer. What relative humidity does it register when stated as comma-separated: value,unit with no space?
40,%
